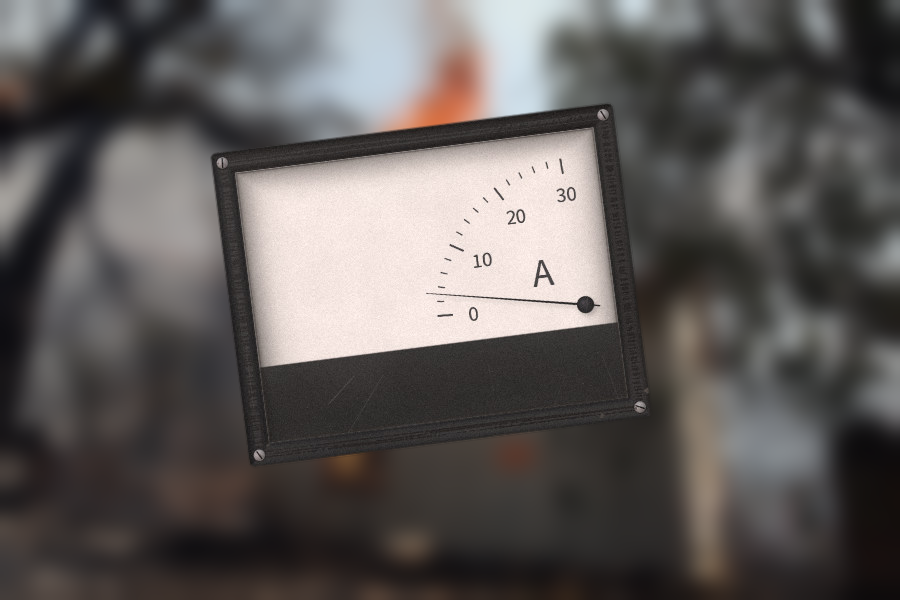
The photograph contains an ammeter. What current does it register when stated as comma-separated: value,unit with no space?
3,A
